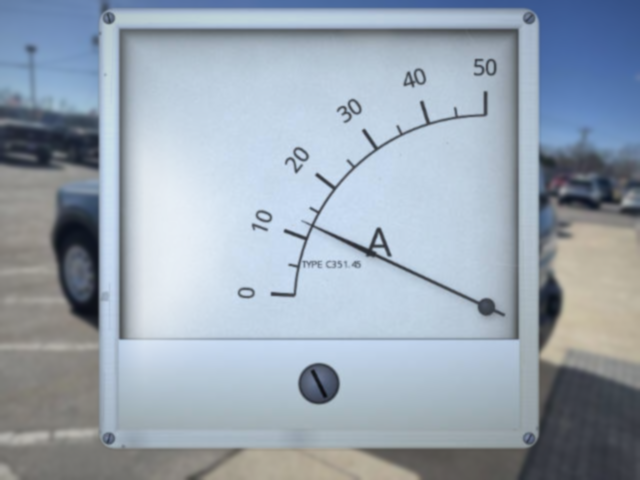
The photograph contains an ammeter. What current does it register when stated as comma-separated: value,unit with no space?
12.5,A
